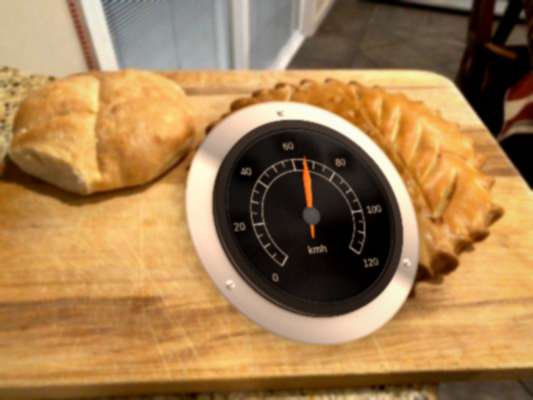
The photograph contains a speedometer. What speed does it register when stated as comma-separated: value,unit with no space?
65,km/h
